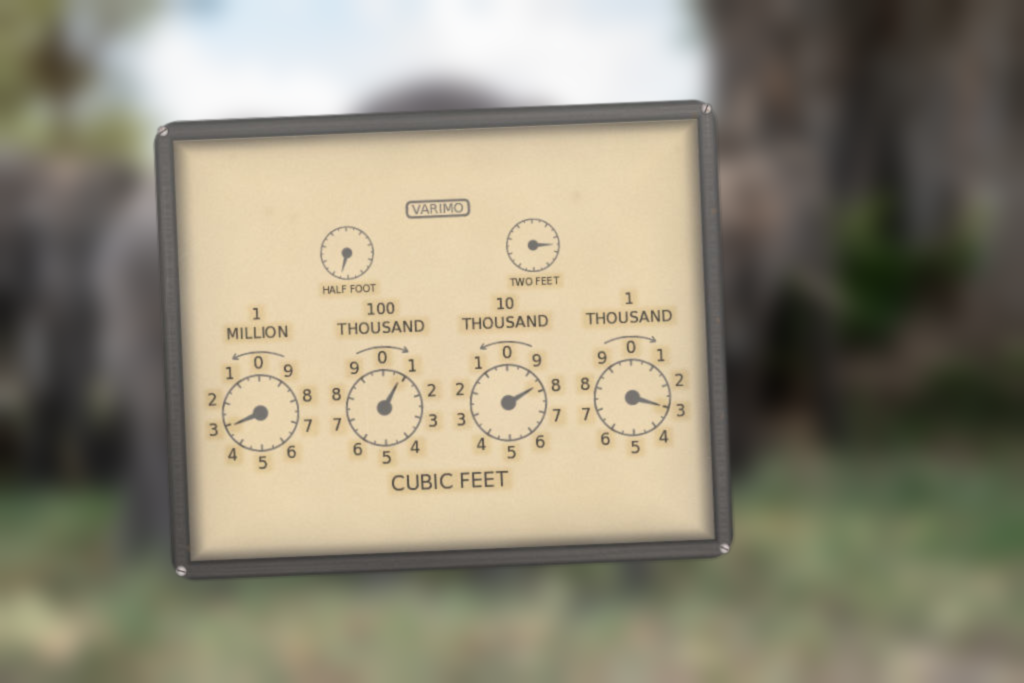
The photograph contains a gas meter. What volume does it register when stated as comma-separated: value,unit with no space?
308300,ft³
